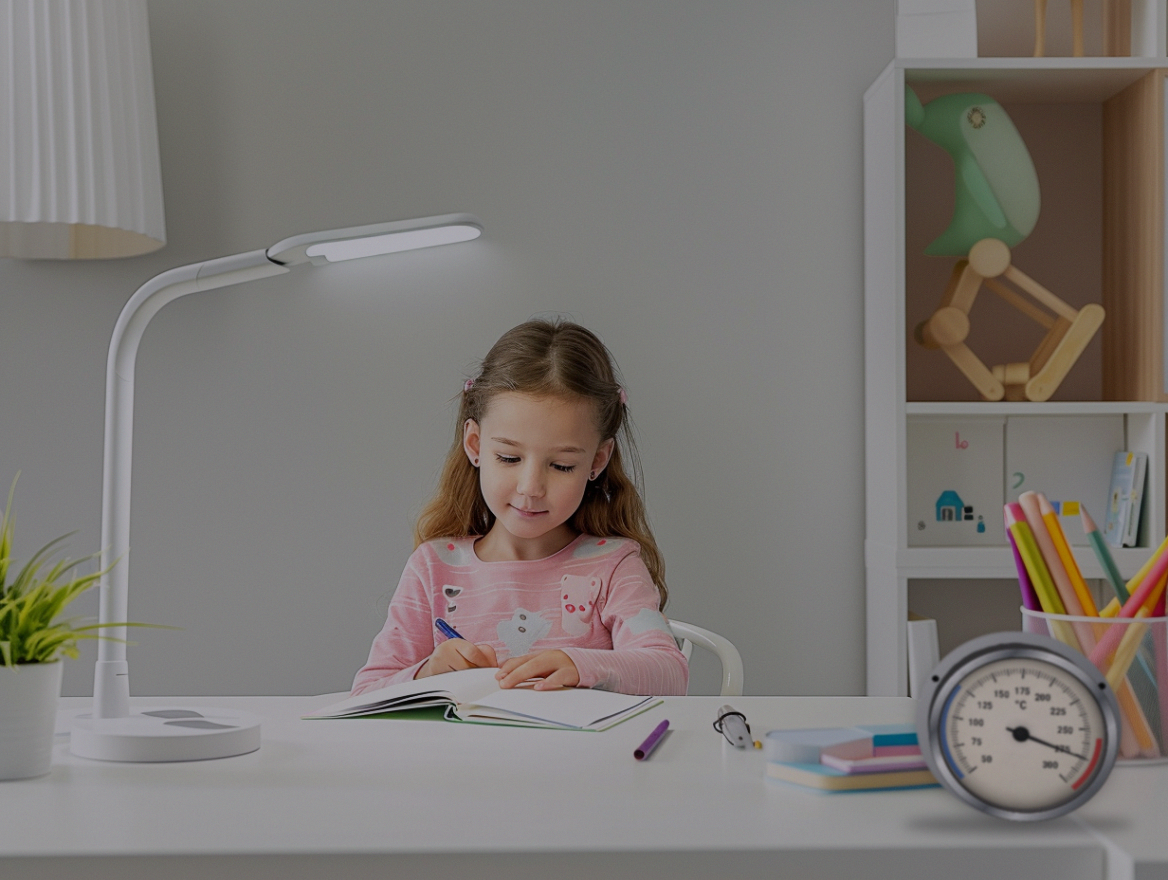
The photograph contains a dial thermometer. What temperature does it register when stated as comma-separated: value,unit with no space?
275,°C
